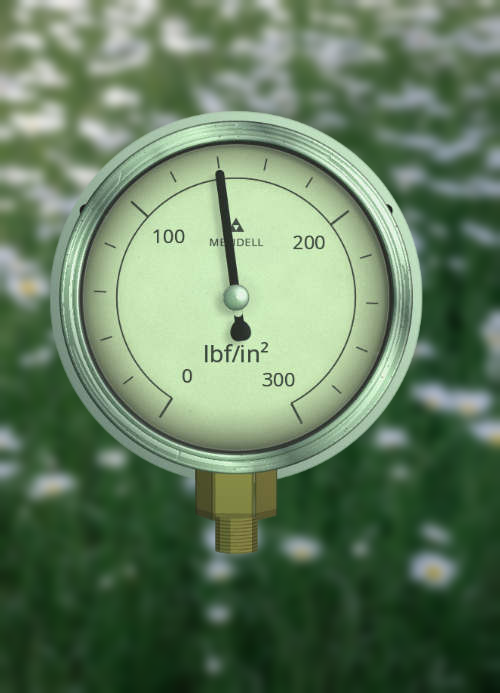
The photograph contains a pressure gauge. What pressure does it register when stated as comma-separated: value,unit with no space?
140,psi
